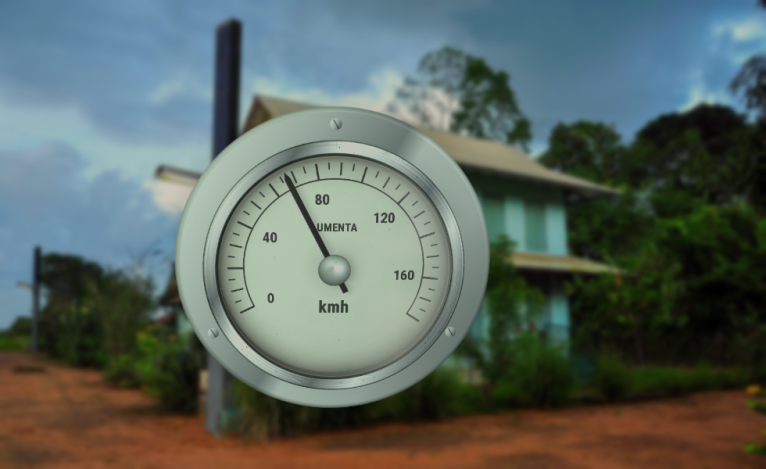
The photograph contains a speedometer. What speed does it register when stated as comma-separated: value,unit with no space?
67.5,km/h
